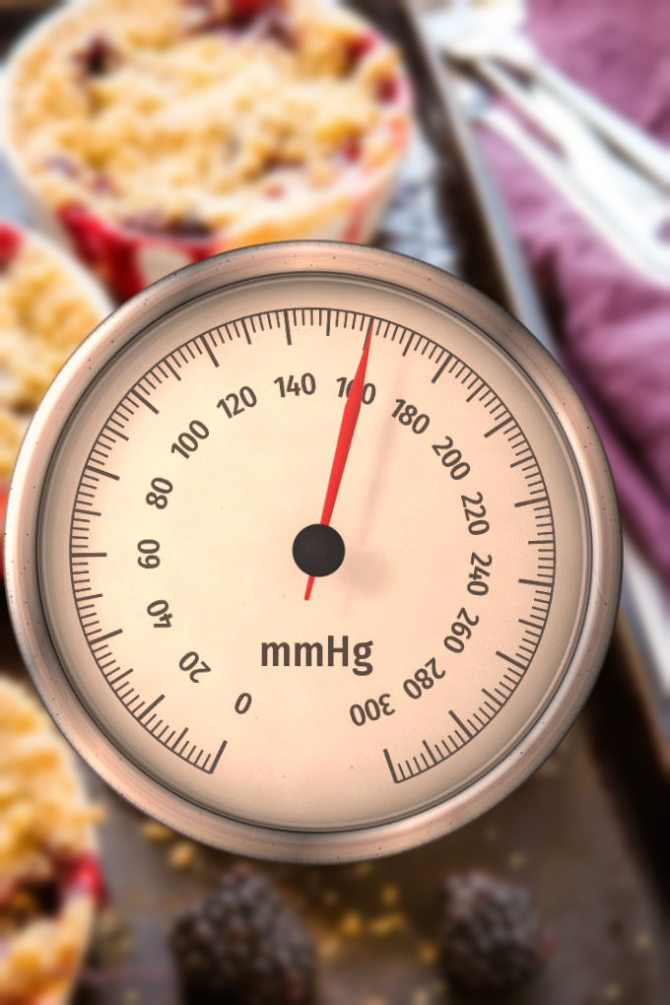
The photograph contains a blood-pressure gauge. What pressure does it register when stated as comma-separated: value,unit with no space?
160,mmHg
